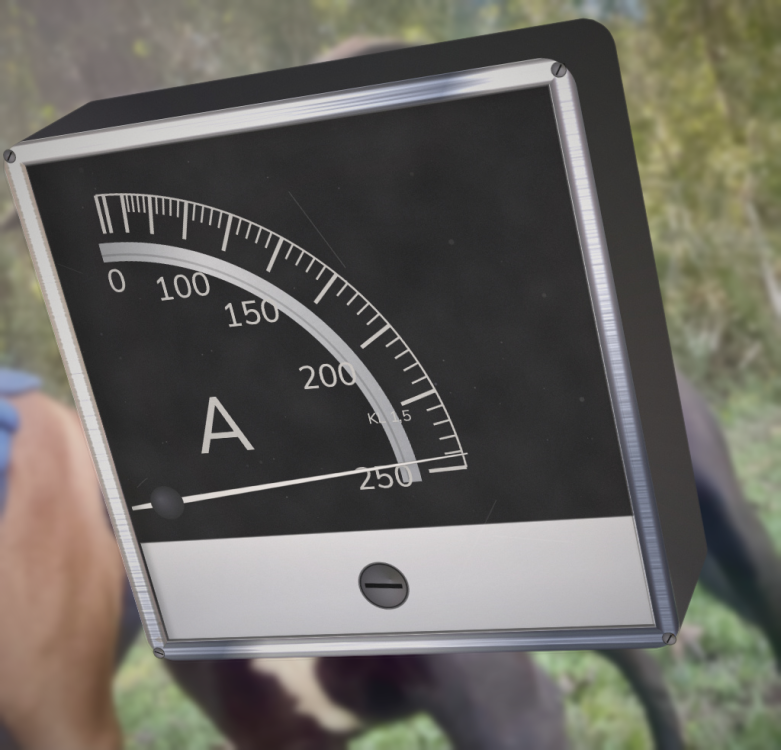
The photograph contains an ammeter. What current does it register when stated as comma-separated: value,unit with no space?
245,A
